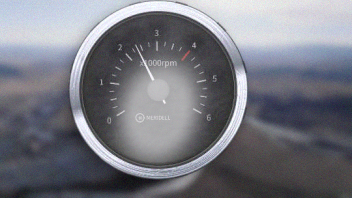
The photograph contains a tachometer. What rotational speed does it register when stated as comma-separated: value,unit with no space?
2375,rpm
